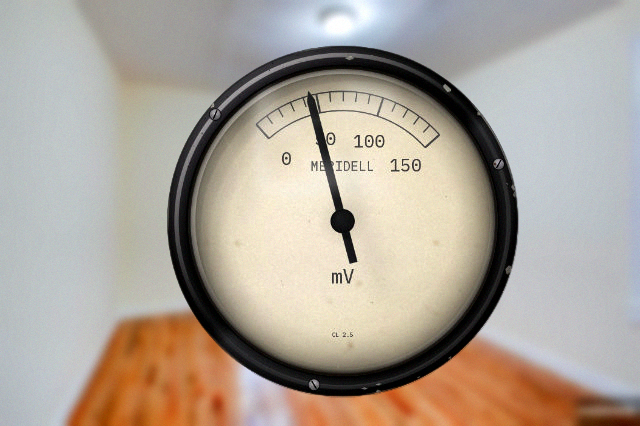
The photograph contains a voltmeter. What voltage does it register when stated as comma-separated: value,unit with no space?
45,mV
